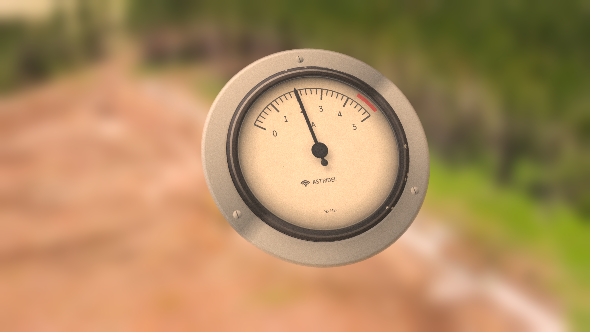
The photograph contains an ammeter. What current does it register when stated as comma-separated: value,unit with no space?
2,A
